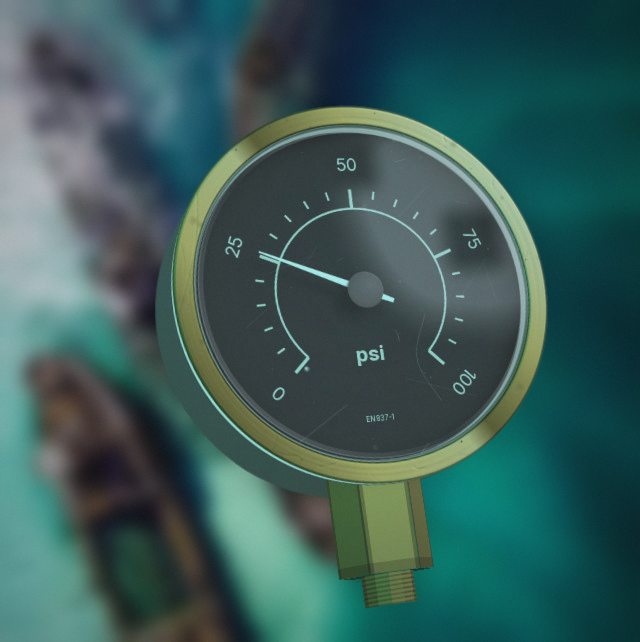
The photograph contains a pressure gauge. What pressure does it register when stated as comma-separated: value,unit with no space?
25,psi
